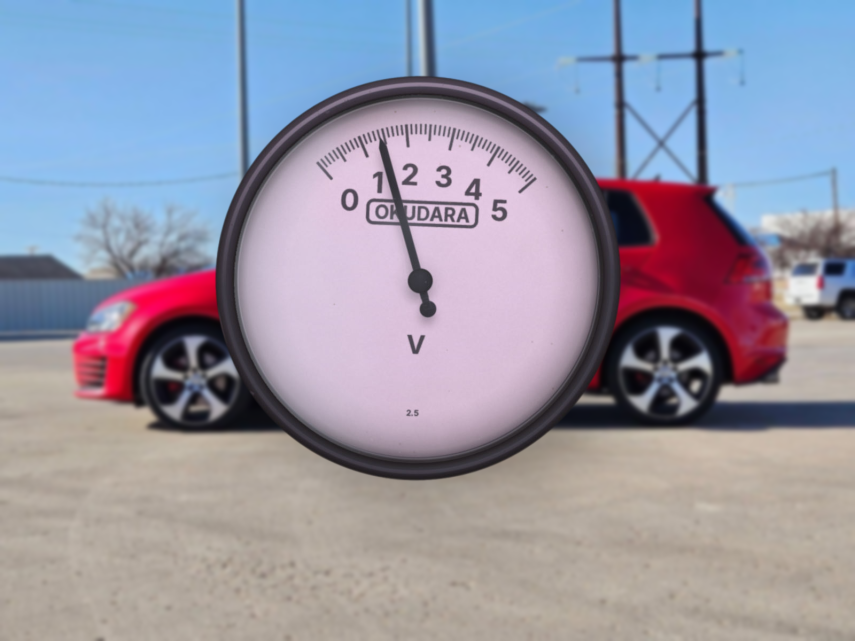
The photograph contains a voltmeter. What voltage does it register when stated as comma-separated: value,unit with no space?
1.4,V
